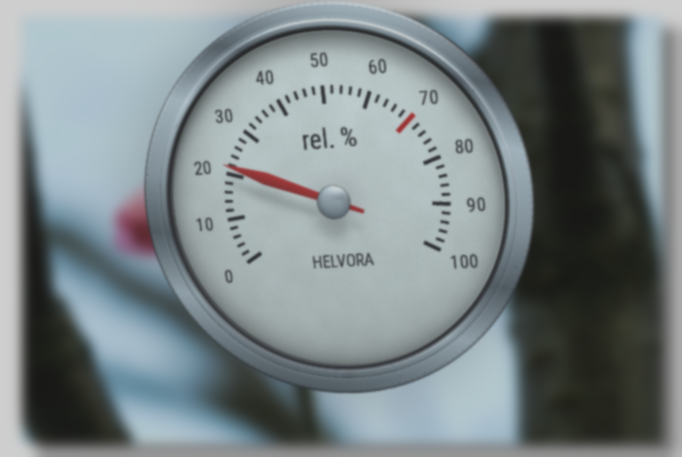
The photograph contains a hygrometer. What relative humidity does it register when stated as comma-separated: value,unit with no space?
22,%
